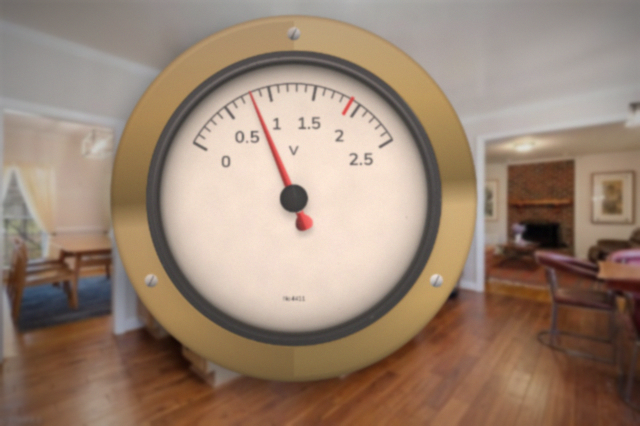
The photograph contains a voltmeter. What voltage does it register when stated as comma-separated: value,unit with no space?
0.8,V
